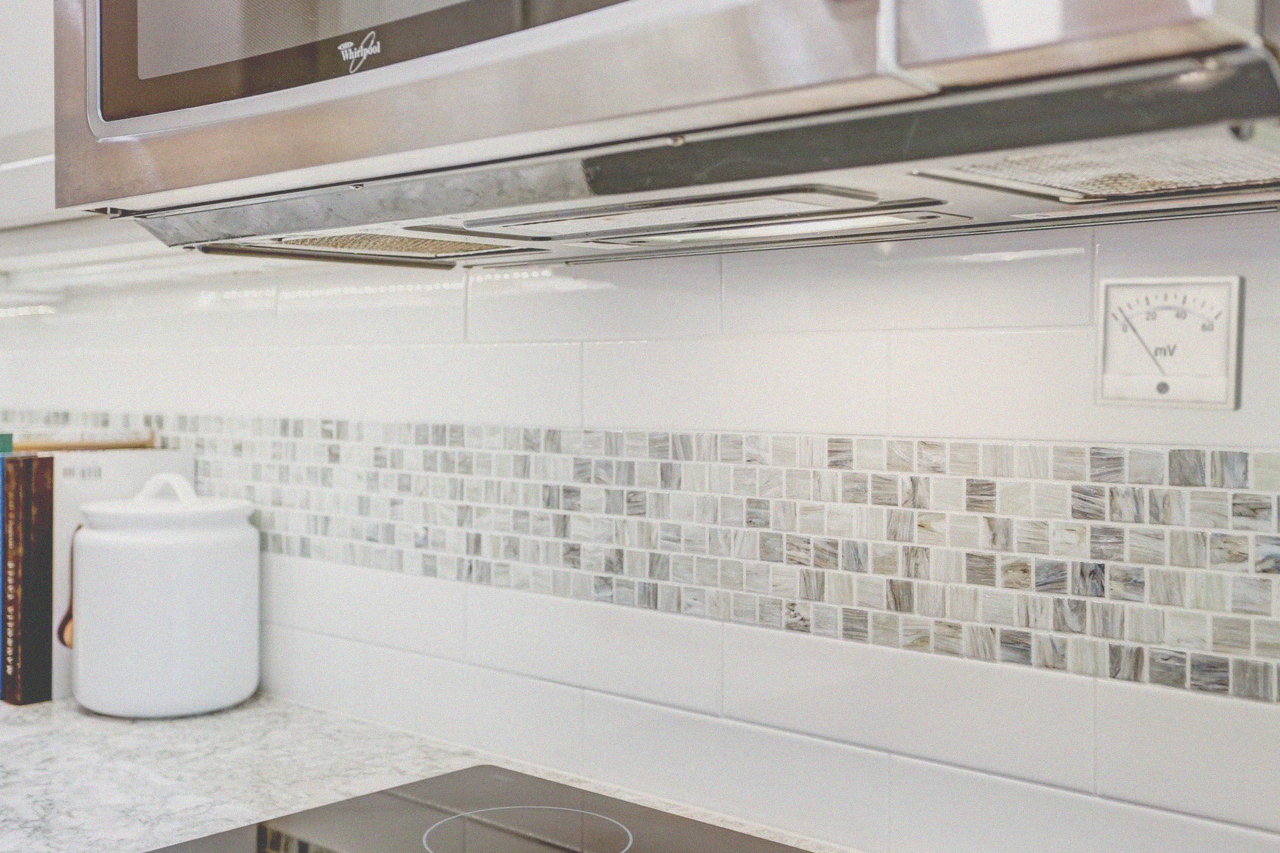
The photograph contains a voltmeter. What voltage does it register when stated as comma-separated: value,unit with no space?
5,mV
